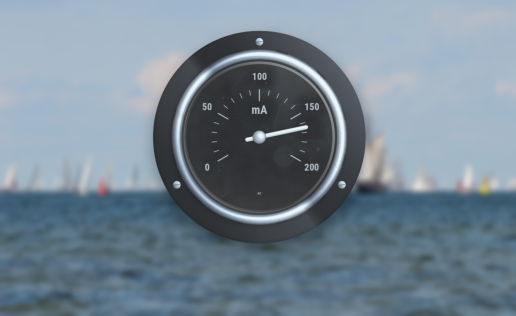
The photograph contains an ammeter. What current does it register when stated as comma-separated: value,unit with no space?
165,mA
